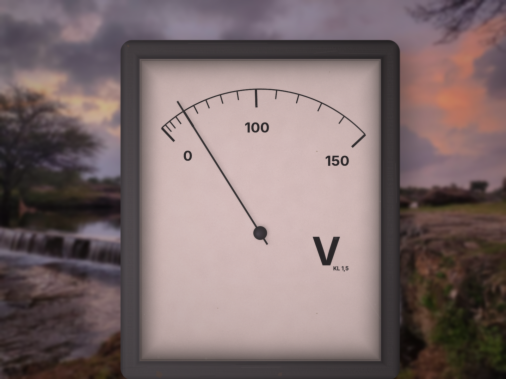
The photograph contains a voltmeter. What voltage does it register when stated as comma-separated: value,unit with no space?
50,V
